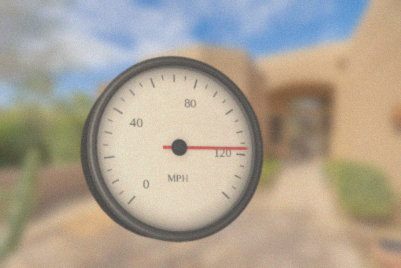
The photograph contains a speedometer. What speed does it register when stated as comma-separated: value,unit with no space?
117.5,mph
